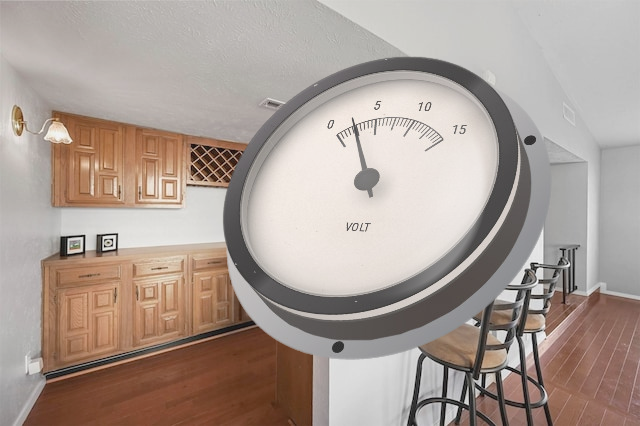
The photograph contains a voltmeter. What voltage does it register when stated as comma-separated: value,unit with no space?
2.5,V
